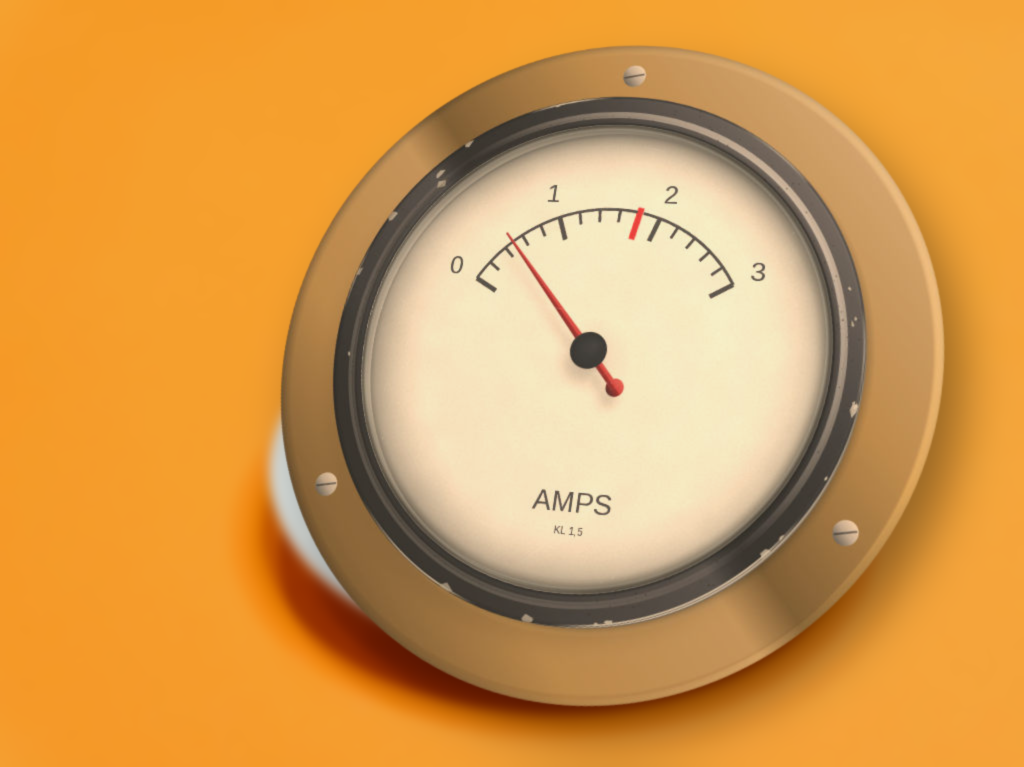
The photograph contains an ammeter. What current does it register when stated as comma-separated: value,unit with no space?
0.5,A
